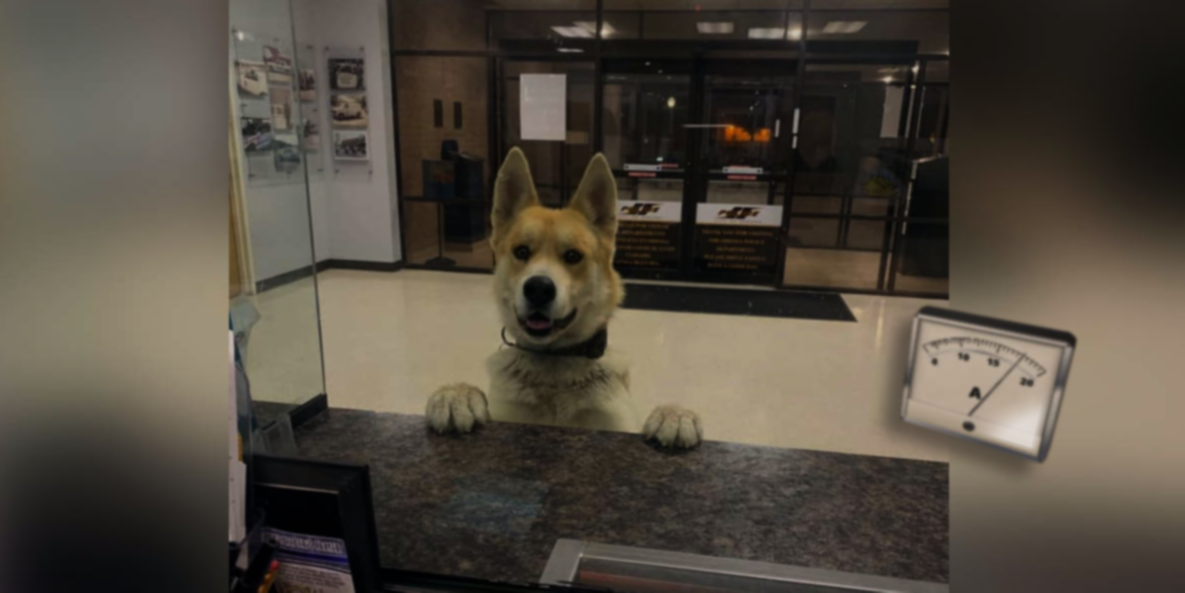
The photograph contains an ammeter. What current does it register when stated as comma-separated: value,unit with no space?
17.5,A
